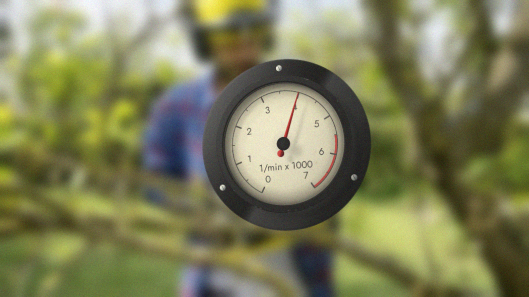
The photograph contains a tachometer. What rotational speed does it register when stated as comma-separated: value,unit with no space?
4000,rpm
